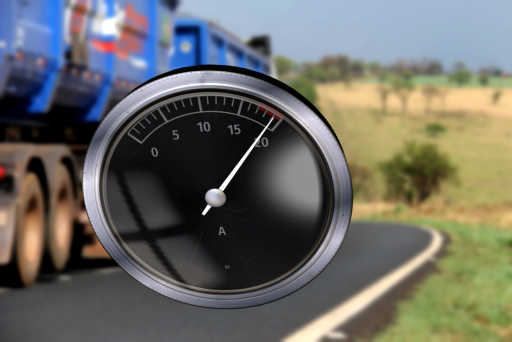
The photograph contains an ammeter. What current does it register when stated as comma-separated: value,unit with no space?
19,A
